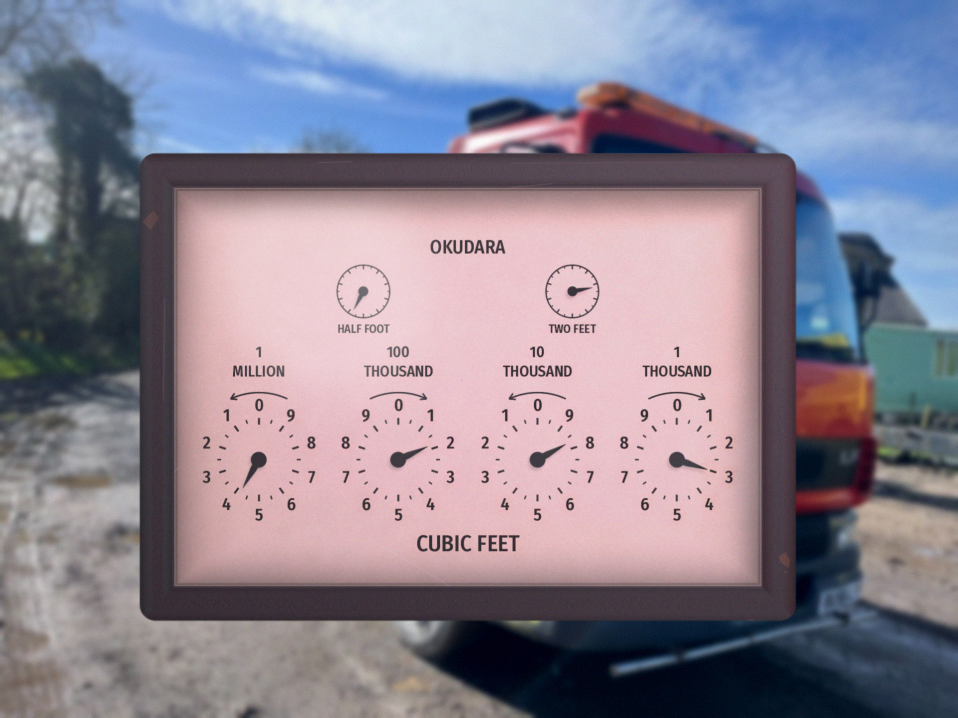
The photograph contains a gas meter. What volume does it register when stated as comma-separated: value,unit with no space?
418300,ft³
